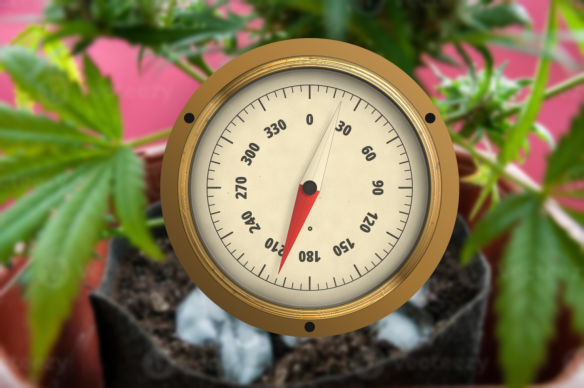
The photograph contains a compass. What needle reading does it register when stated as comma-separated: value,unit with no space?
200,°
